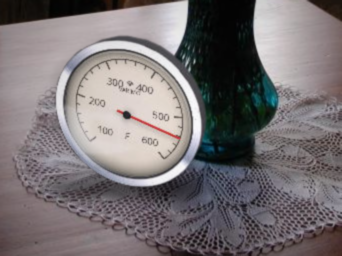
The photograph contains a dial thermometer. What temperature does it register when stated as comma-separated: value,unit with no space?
540,°F
